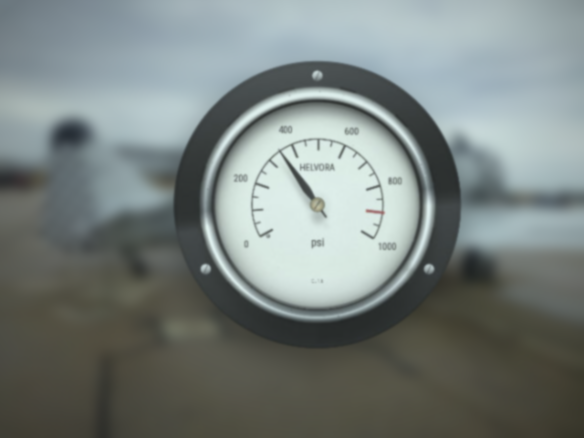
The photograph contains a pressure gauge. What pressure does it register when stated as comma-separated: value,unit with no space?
350,psi
